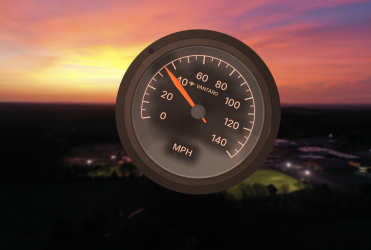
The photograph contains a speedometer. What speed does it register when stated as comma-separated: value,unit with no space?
35,mph
